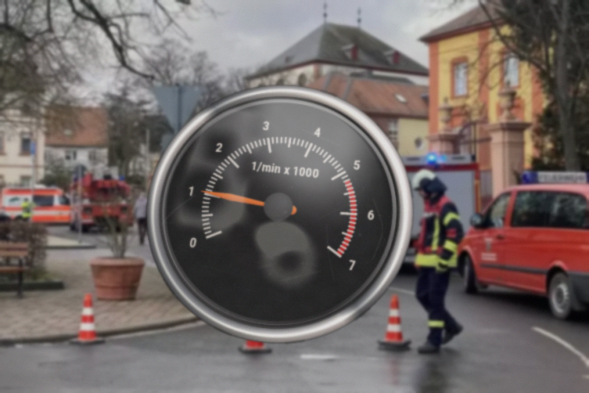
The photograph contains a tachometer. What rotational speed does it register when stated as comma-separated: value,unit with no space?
1000,rpm
